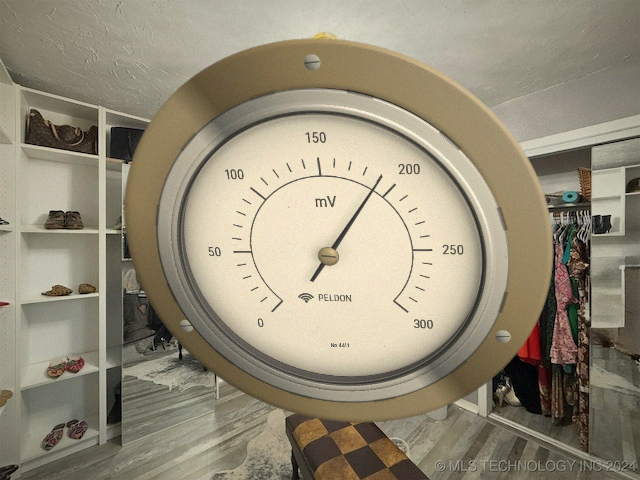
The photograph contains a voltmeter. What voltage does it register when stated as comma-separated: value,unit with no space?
190,mV
